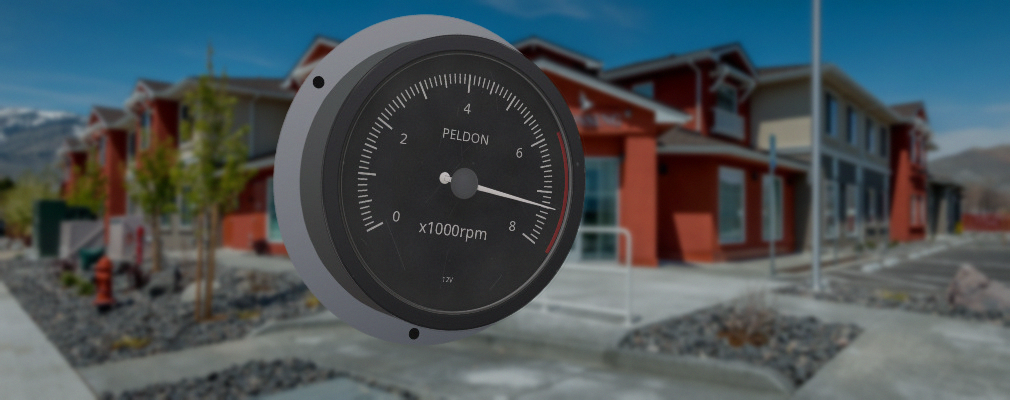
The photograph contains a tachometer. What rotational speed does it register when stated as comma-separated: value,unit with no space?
7300,rpm
